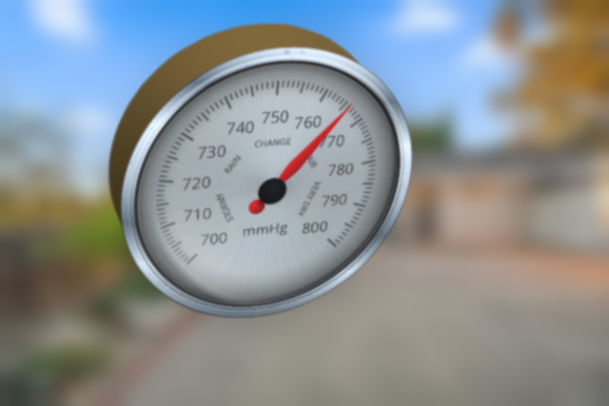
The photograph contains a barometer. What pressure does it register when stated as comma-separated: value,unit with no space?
765,mmHg
